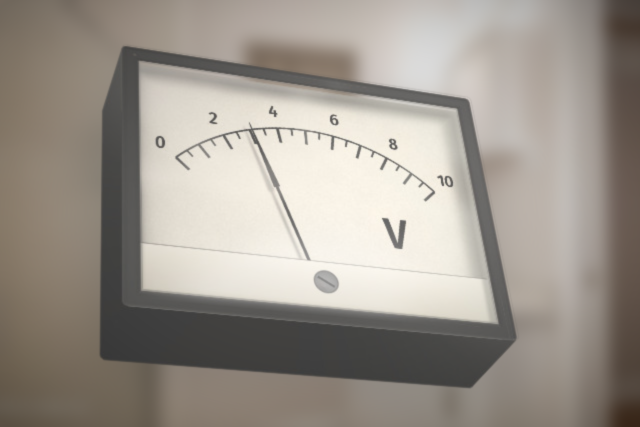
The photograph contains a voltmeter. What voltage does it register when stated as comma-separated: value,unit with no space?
3,V
